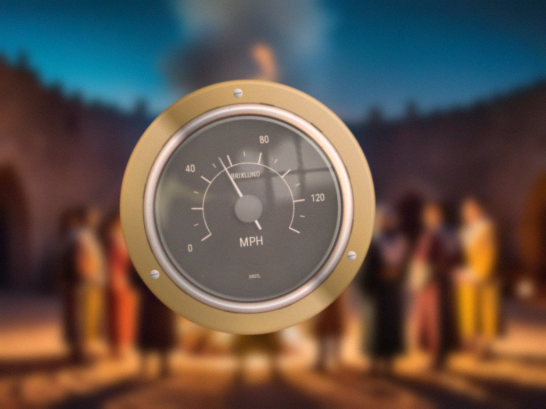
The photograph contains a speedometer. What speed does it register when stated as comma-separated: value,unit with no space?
55,mph
